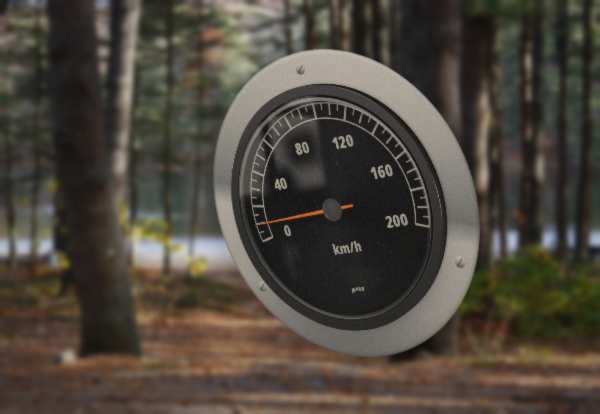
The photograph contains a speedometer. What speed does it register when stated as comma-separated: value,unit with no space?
10,km/h
